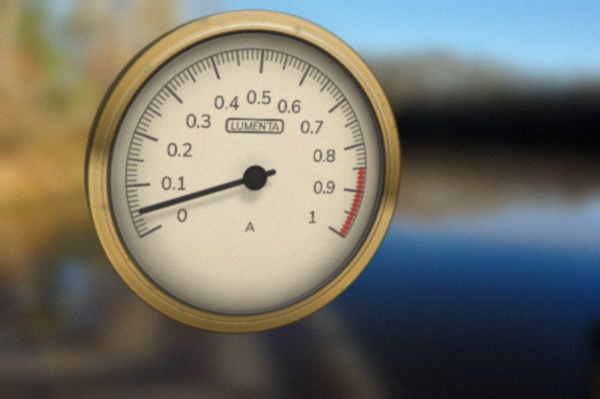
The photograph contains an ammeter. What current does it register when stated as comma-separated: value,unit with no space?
0.05,A
